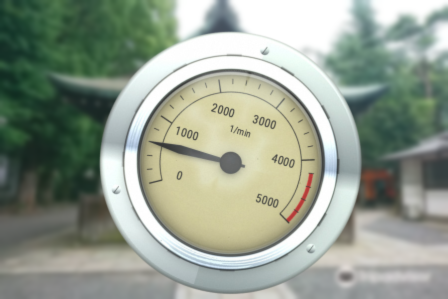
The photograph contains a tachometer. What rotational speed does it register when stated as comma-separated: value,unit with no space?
600,rpm
